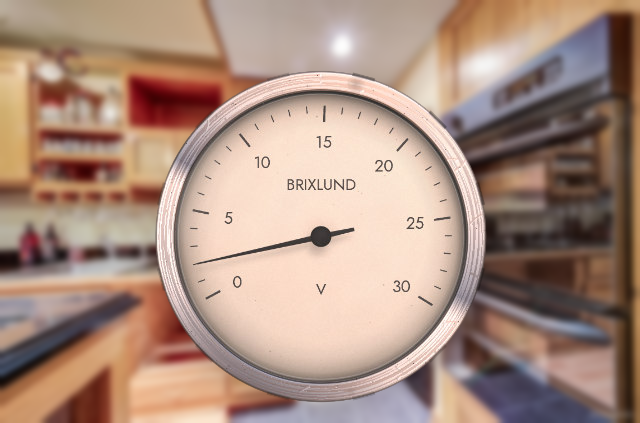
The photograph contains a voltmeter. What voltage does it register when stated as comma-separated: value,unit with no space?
2,V
